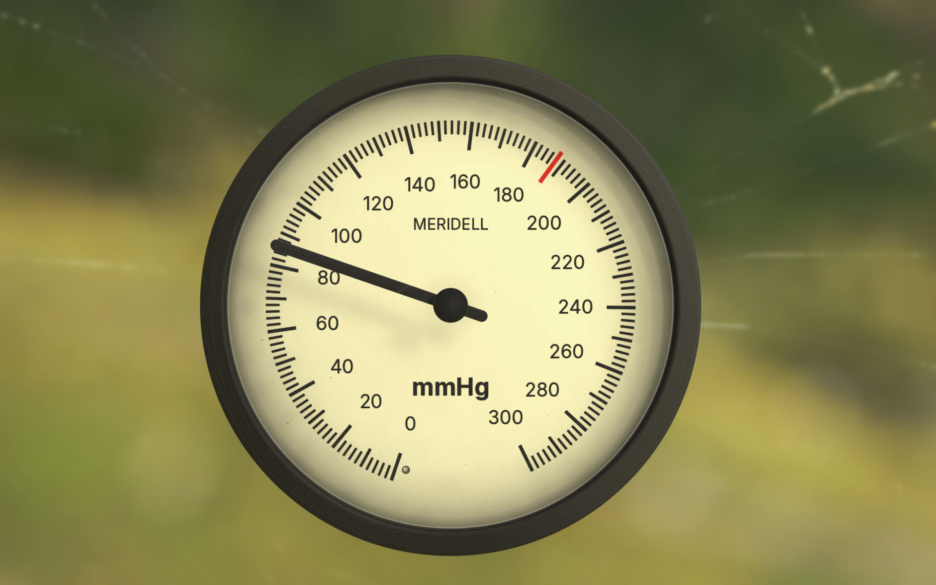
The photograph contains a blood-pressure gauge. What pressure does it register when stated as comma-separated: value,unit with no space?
86,mmHg
